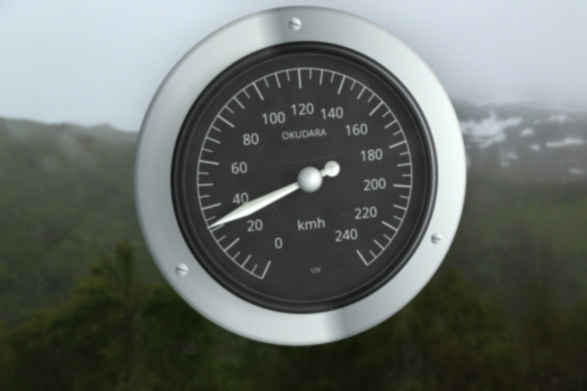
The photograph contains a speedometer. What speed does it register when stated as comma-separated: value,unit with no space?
32.5,km/h
